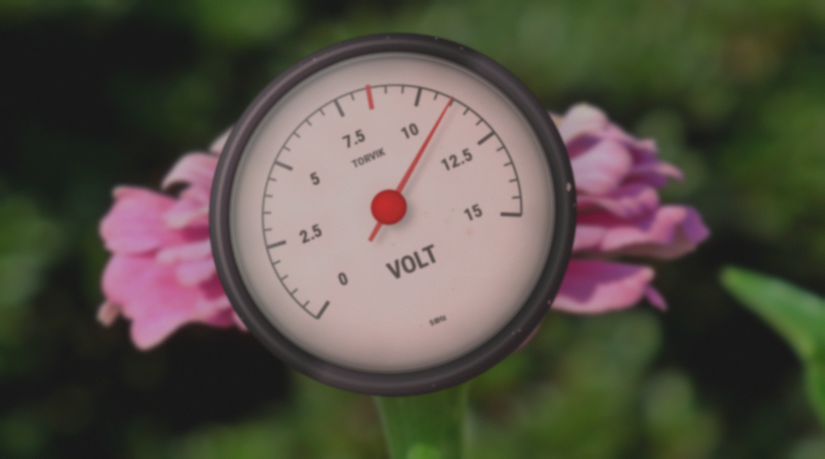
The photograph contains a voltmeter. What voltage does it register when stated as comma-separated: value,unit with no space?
11,V
